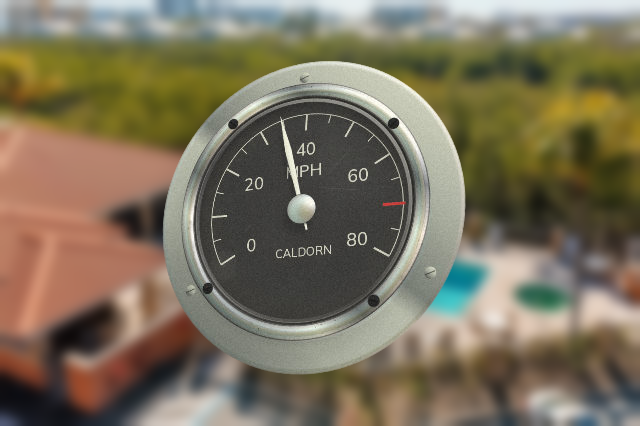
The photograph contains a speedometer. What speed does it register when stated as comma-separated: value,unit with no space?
35,mph
